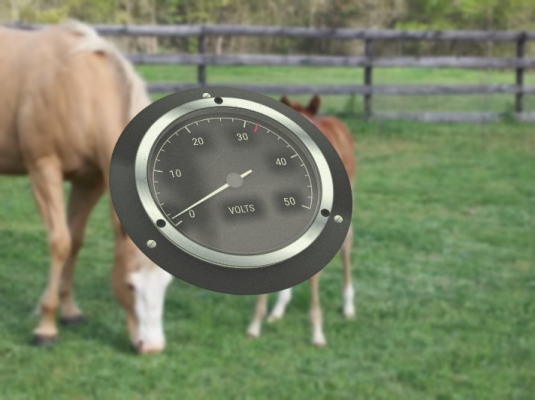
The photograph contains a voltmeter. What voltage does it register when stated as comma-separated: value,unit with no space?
1,V
